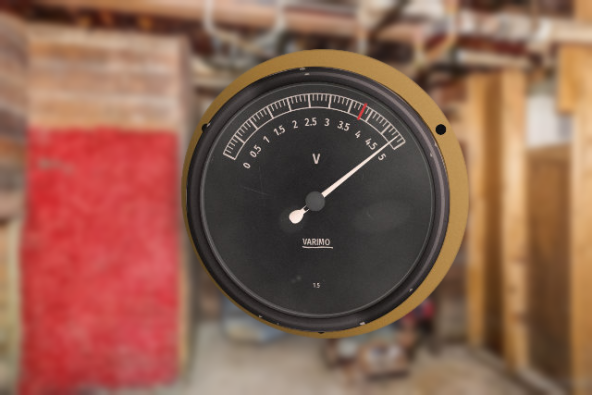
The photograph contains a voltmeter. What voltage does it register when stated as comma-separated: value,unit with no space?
4.8,V
